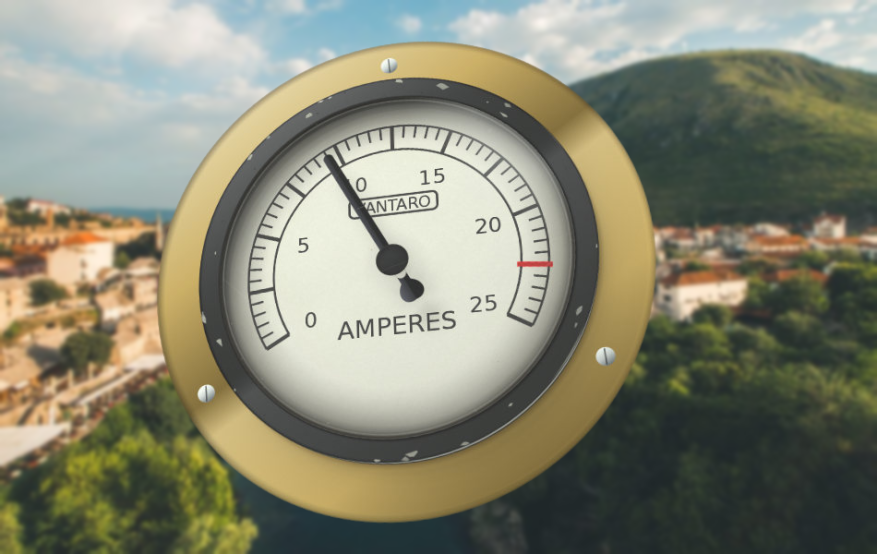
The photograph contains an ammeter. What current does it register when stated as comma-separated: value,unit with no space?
9.5,A
